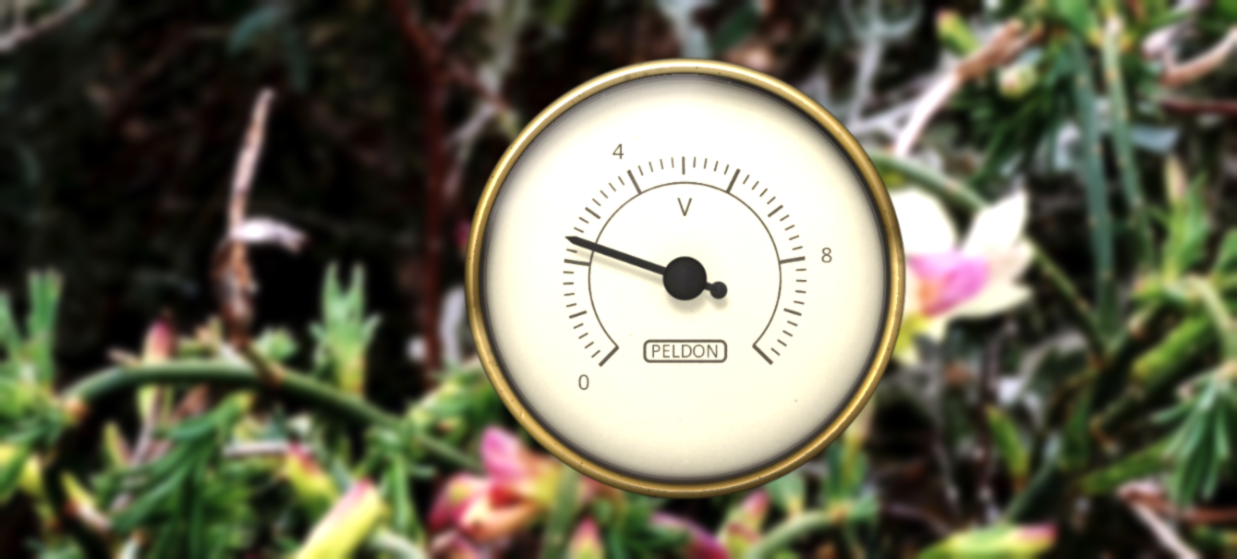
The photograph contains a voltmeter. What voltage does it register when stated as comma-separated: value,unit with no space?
2.4,V
